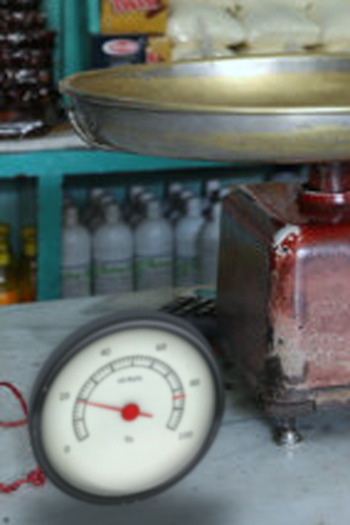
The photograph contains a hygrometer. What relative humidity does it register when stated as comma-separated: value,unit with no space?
20,%
